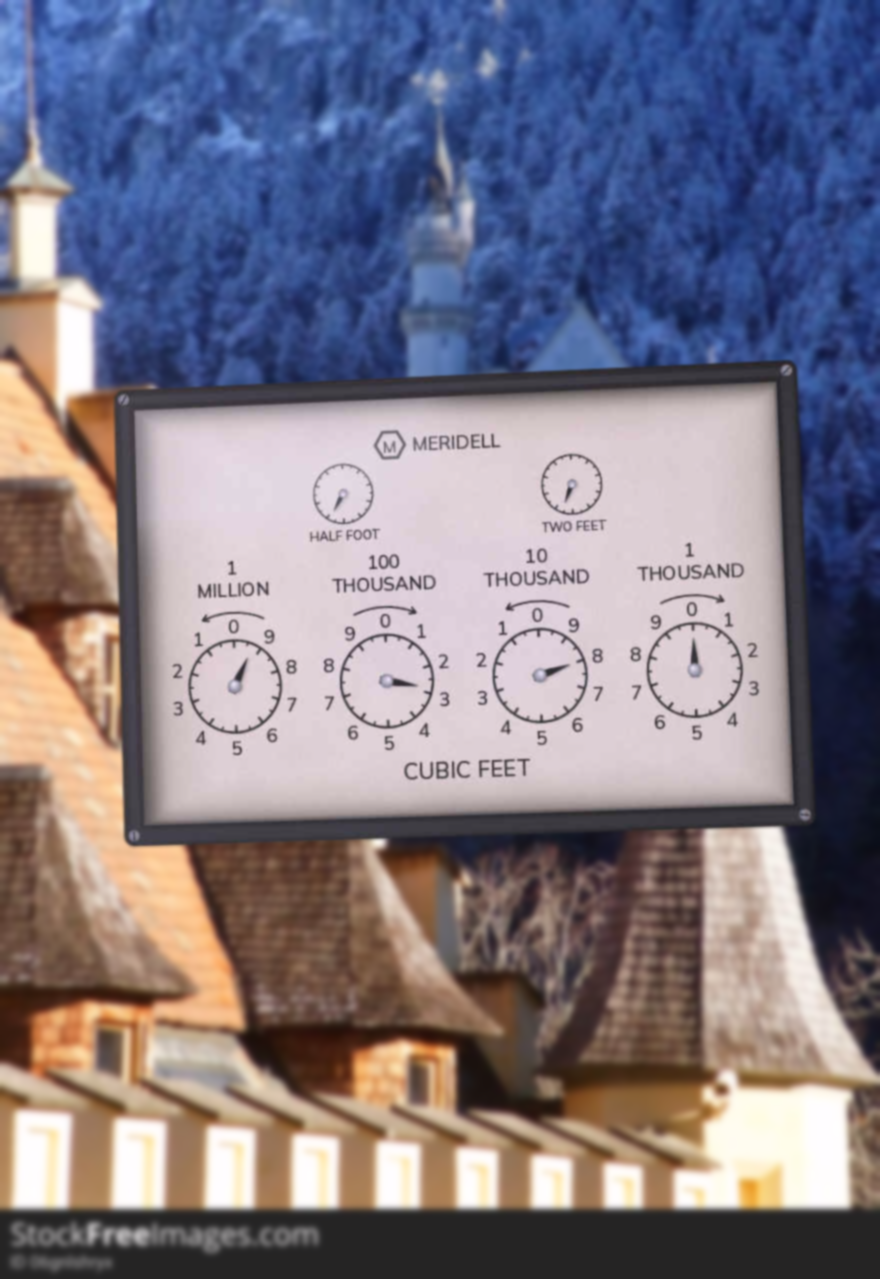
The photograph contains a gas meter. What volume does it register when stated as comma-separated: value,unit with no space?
928000,ft³
